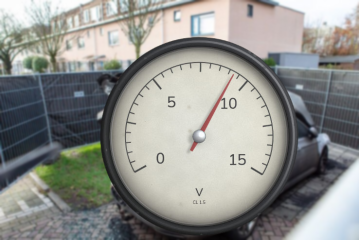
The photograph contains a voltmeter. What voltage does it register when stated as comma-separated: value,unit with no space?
9.25,V
